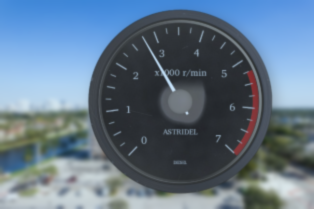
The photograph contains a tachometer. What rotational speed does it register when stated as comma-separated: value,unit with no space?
2750,rpm
